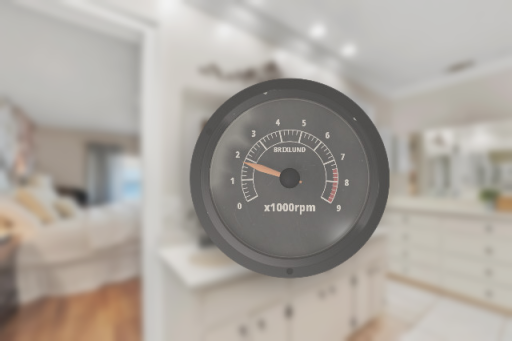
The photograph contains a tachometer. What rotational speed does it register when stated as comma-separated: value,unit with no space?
1800,rpm
